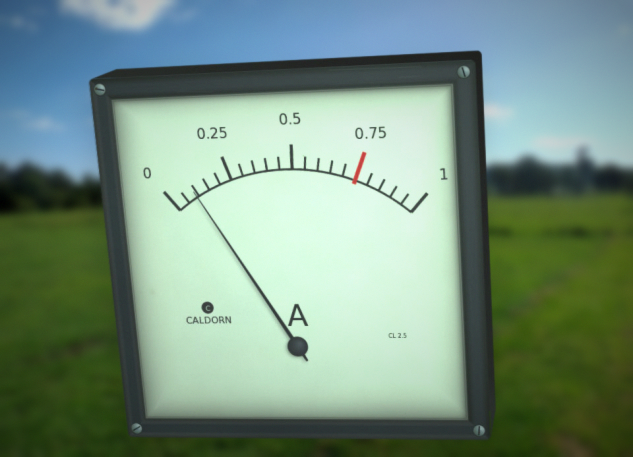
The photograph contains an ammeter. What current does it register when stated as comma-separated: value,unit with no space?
0.1,A
